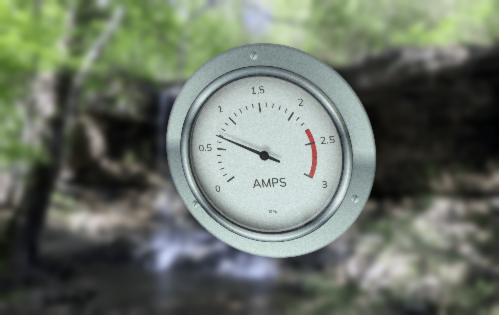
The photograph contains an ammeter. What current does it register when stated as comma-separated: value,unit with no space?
0.7,A
